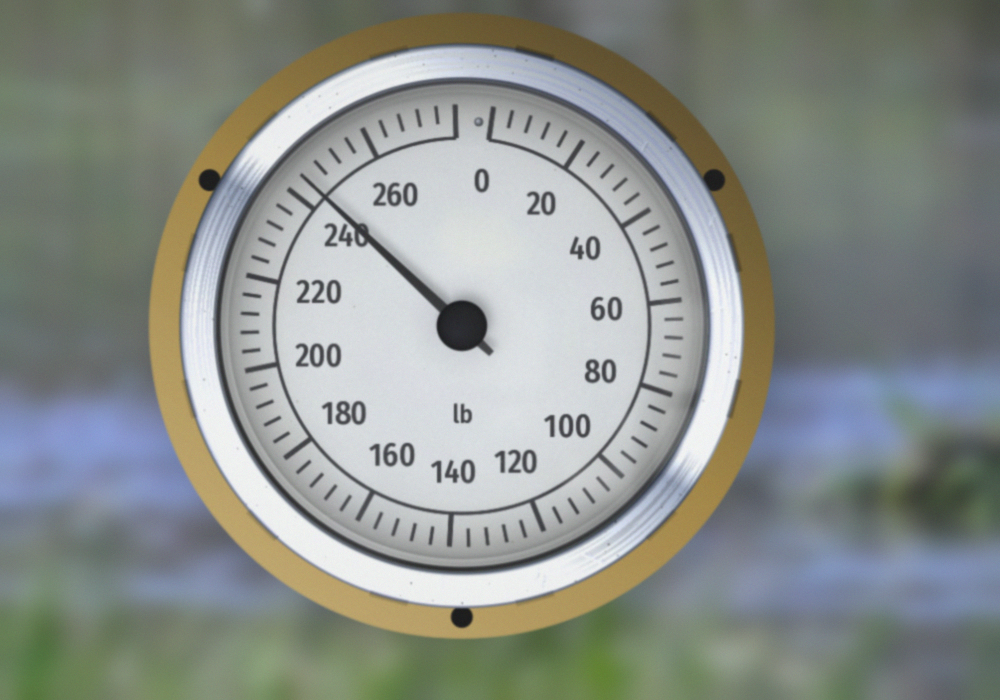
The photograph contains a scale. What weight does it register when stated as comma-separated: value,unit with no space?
244,lb
